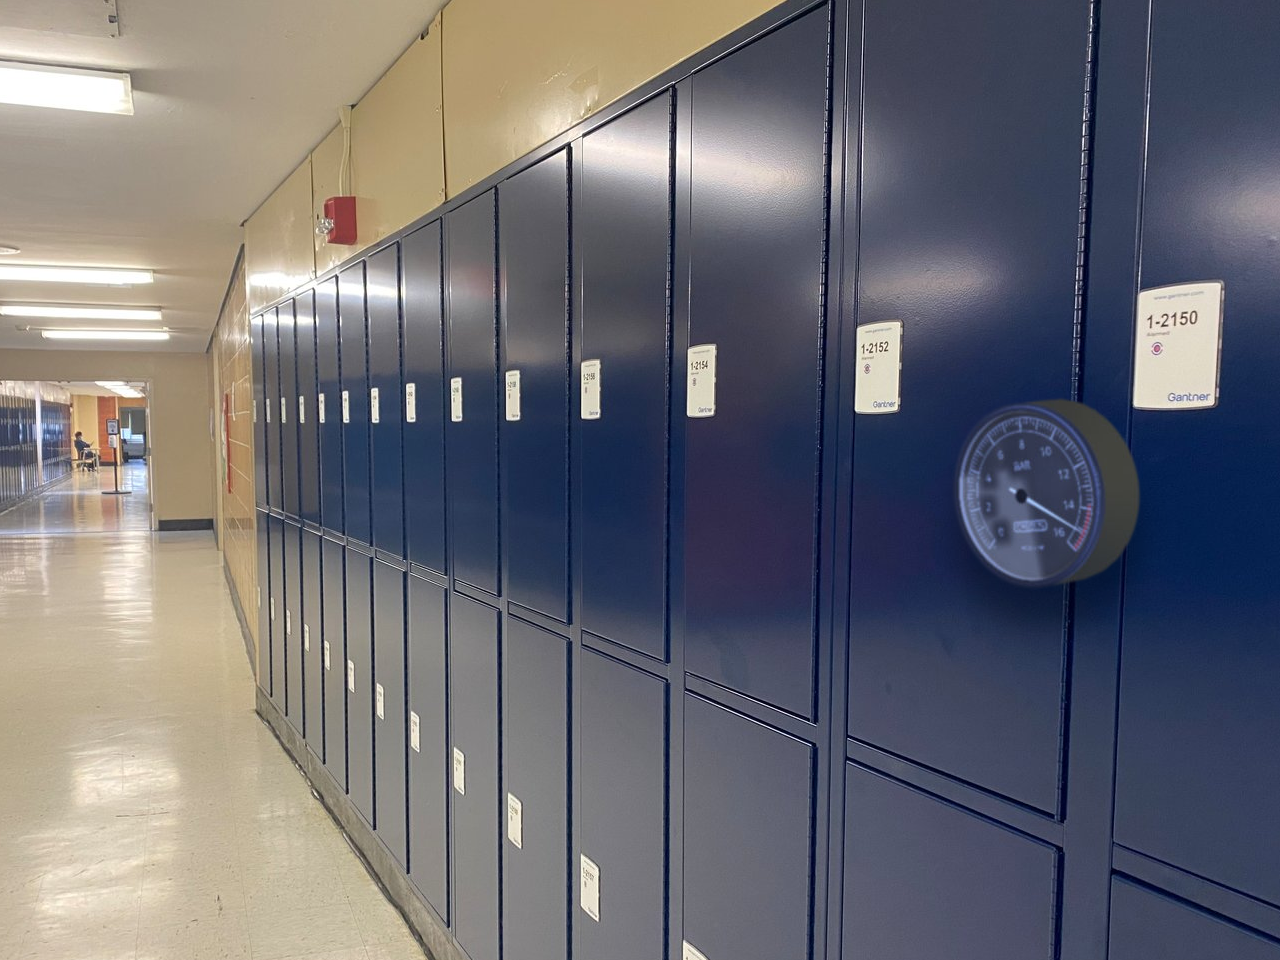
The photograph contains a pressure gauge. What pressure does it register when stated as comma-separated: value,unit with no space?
15,bar
